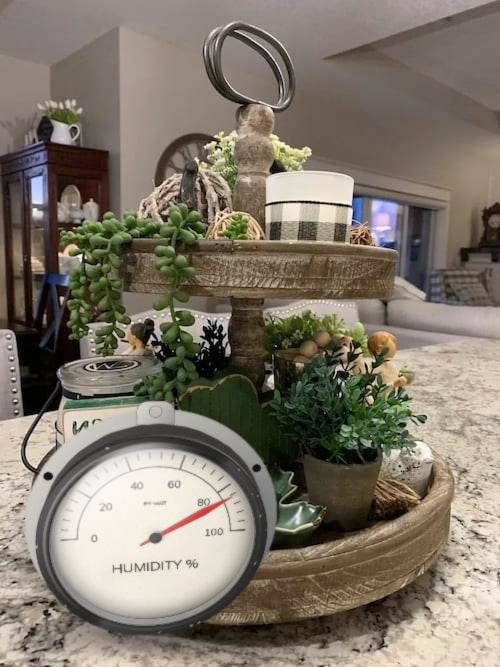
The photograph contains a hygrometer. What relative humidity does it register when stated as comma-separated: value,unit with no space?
84,%
